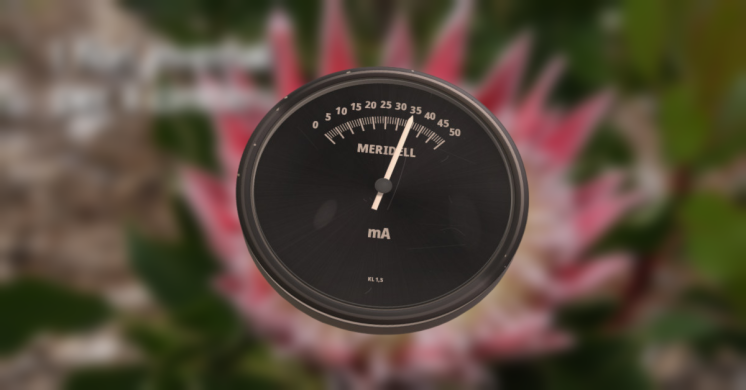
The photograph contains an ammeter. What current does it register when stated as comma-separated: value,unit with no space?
35,mA
